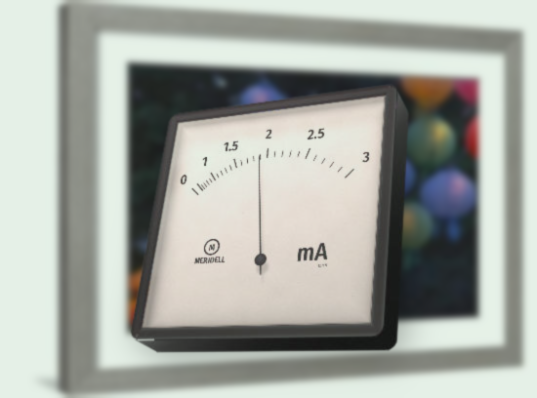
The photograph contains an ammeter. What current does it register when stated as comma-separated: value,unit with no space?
1.9,mA
